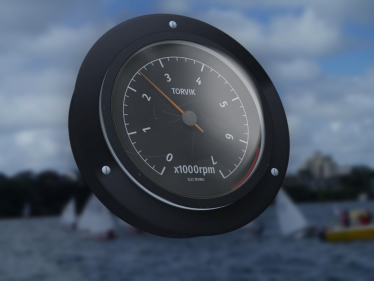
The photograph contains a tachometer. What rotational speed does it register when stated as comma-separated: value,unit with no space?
2400,rpm
